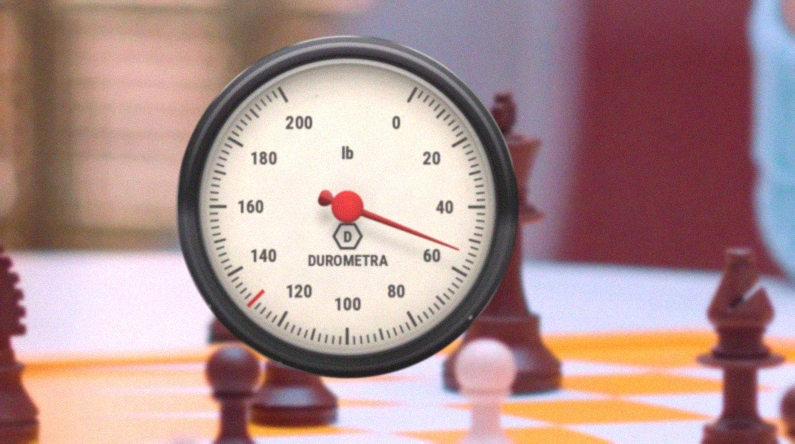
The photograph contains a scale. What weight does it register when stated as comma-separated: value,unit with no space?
54,lb
